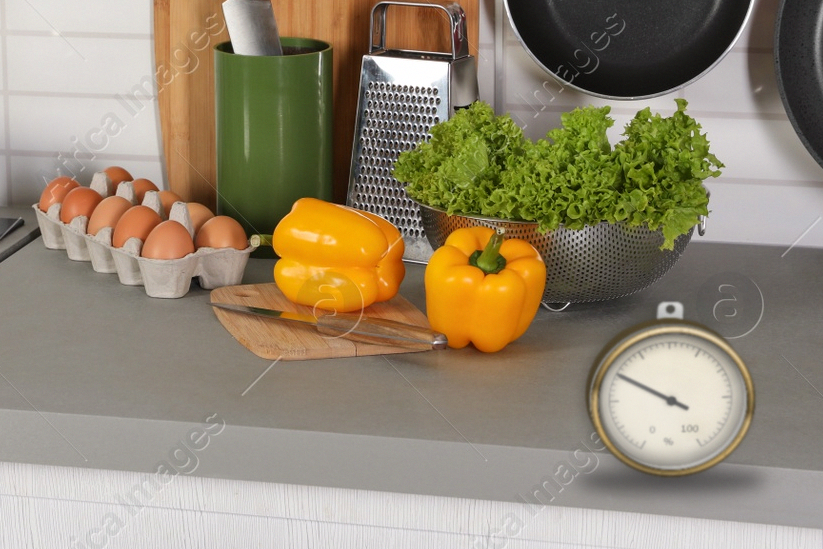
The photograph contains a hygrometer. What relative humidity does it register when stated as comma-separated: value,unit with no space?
30,%
